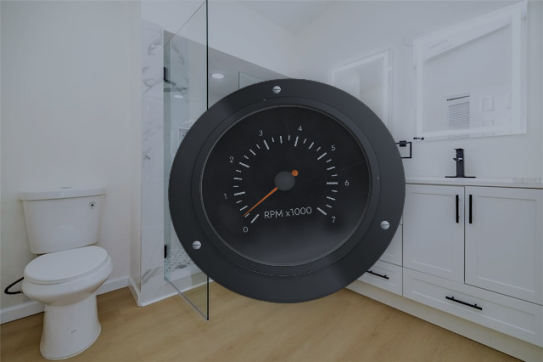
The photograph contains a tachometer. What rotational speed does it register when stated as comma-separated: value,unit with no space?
250,rpm
